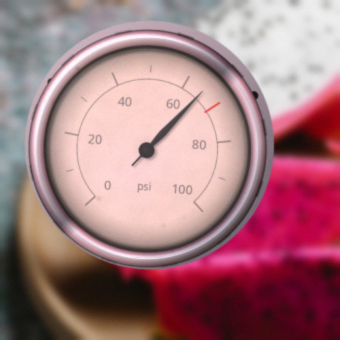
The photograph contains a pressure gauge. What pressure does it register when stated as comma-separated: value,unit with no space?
65,psi
